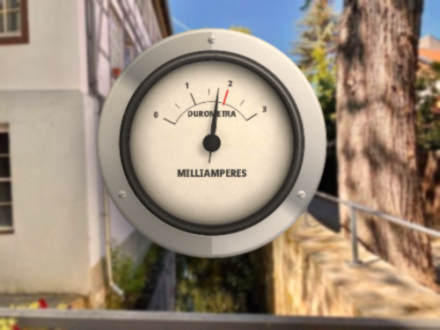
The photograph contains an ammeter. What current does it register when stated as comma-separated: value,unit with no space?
1.75,mA
